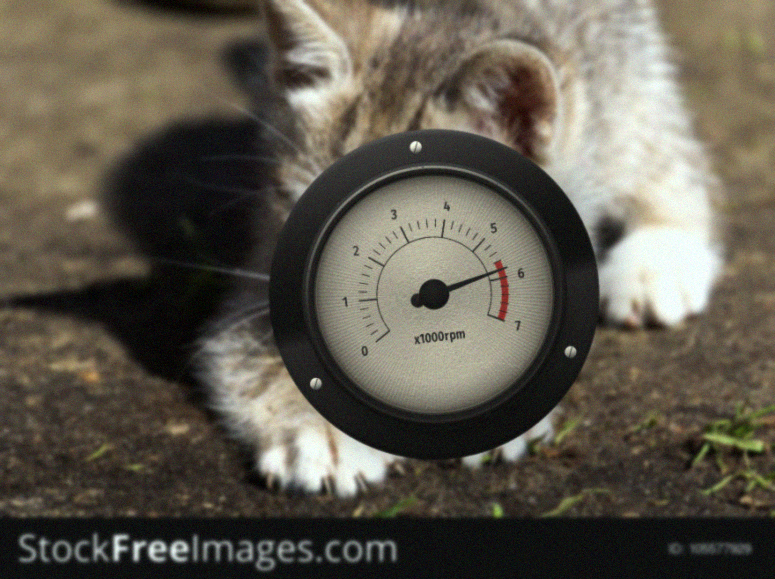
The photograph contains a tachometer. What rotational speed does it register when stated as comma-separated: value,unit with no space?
5800,rpm
